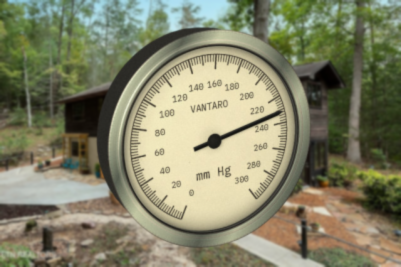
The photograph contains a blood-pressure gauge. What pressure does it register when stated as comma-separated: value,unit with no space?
230,mmHg
